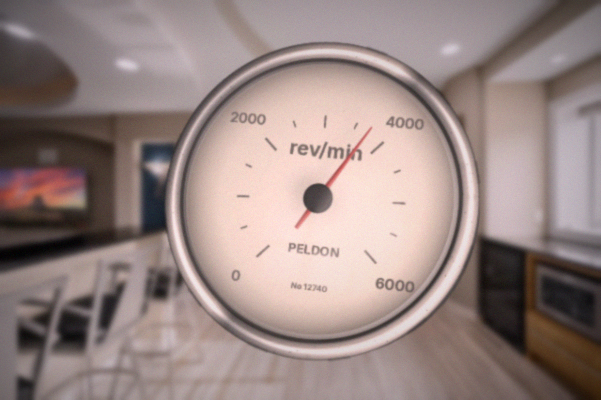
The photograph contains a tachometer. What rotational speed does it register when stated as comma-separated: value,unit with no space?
3750,rpm
